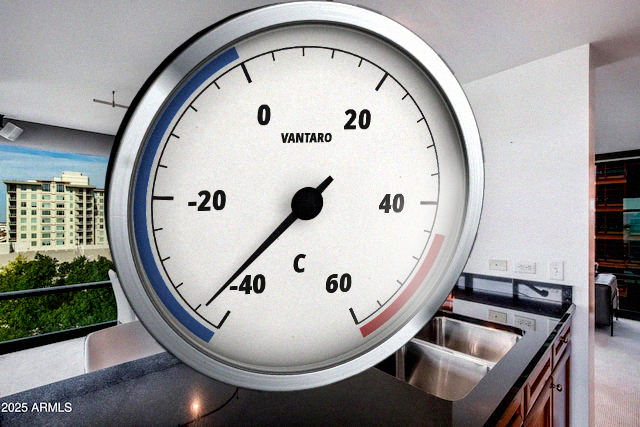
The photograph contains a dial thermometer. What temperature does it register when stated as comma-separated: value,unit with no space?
-36,°C
